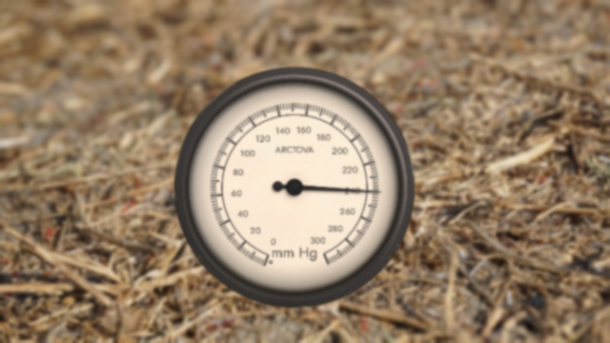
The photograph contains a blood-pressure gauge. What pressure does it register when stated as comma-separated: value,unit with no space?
240,mmHg
